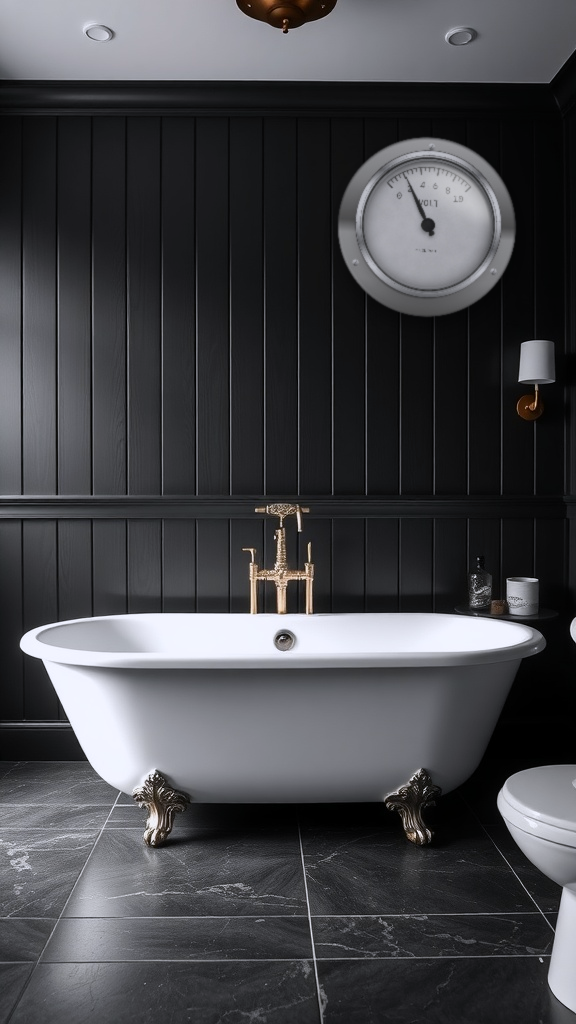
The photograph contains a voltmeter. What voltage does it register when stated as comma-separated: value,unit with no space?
2,V
